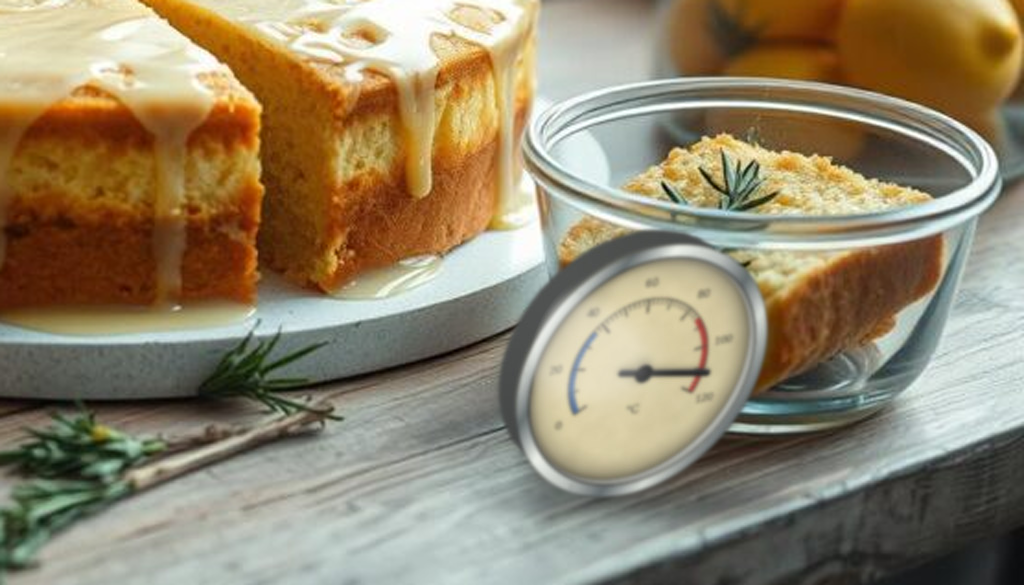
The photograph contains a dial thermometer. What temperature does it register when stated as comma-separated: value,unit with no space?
110,°C
